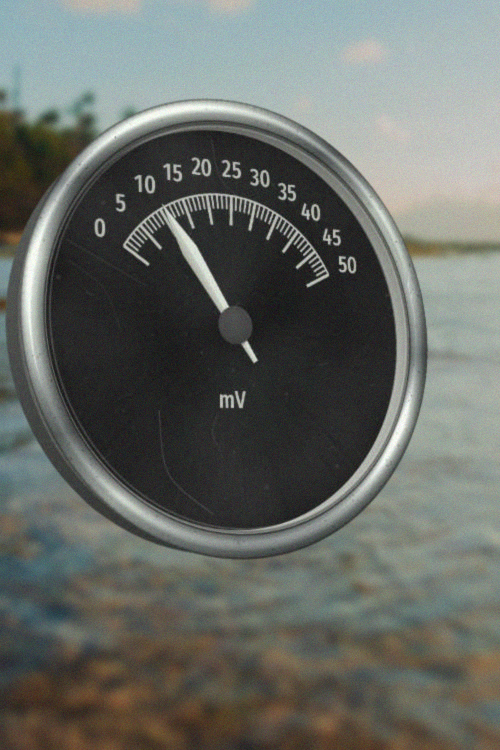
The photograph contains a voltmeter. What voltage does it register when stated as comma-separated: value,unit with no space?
10,mV
